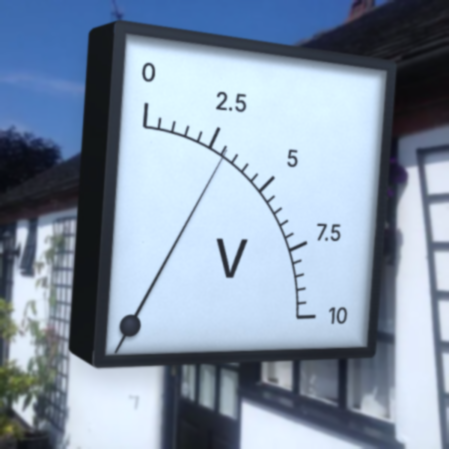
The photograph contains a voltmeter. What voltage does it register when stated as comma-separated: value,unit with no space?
3,V
